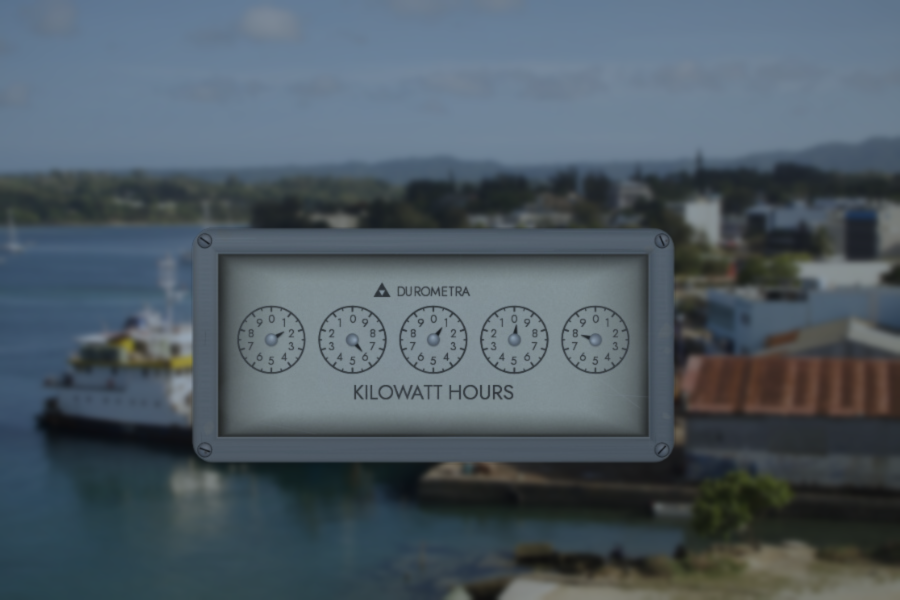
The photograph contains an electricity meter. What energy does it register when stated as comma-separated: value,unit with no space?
16098,kWh
